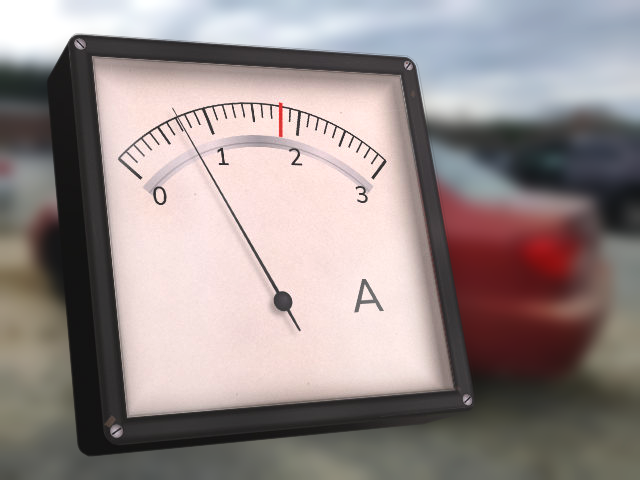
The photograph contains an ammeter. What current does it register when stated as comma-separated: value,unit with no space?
0.7,A
